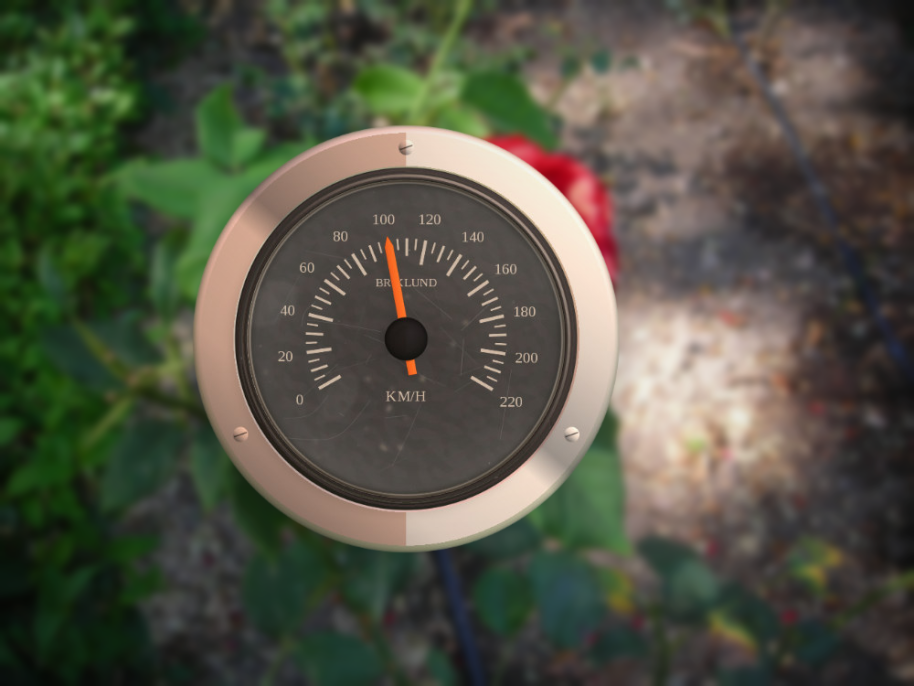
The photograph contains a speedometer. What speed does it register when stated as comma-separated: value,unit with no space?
100,km/h
